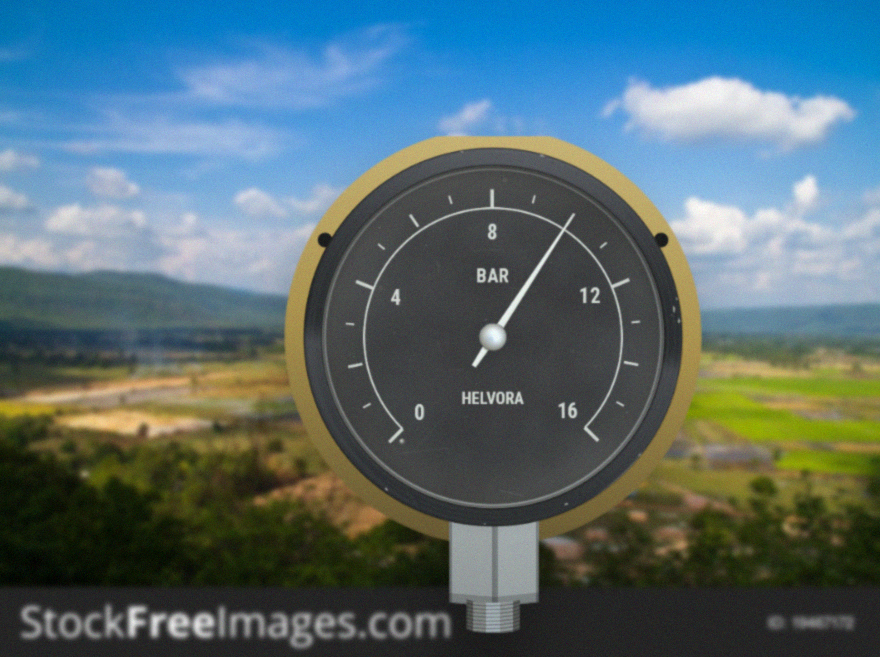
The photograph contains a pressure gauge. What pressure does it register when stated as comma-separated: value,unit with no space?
10,bar
